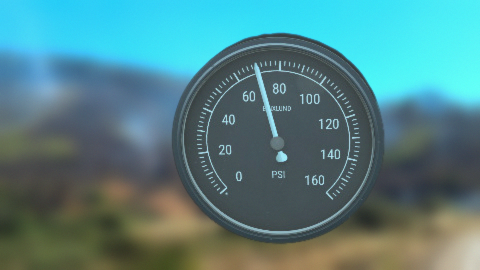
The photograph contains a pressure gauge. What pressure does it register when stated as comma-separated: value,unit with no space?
70,psi
